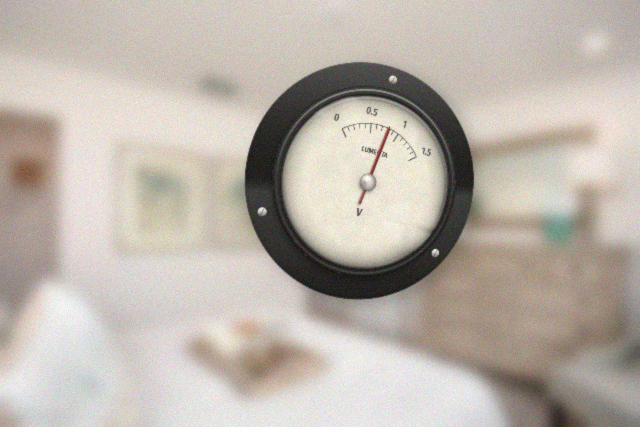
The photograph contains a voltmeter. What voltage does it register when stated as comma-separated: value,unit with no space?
0.8,V
